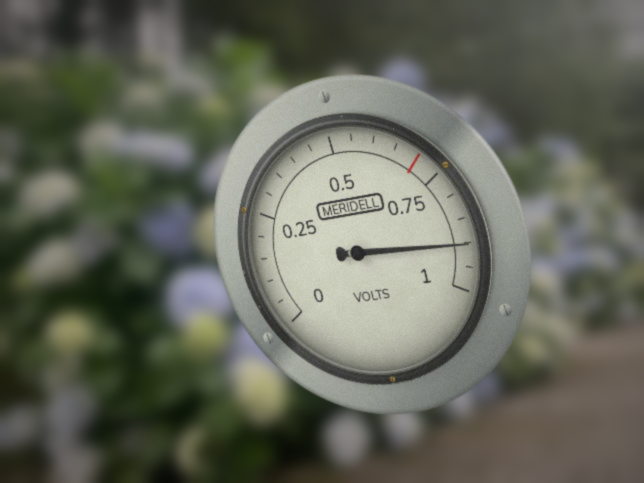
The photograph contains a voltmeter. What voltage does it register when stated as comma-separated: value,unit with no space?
0.9,V
